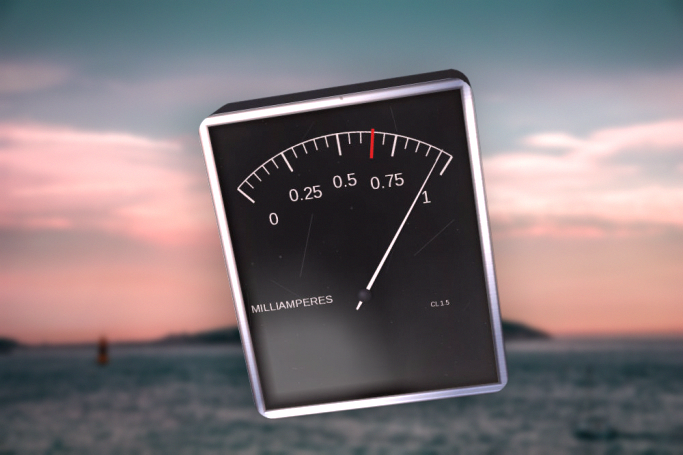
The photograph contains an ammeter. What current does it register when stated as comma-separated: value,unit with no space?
0.95,mA
